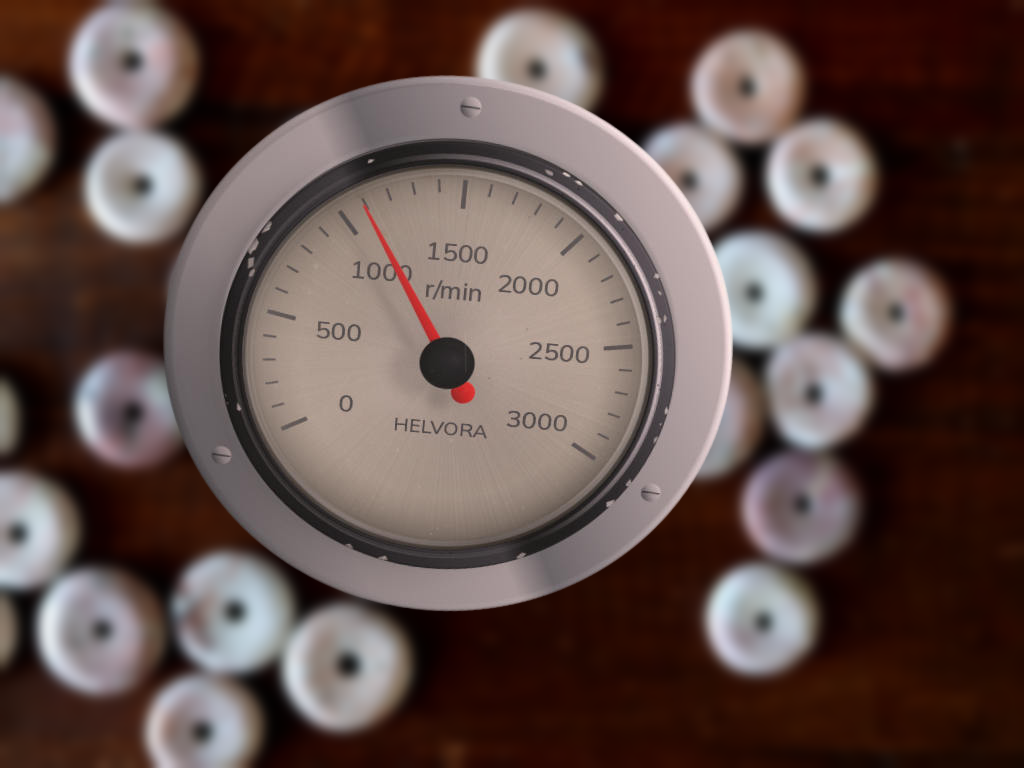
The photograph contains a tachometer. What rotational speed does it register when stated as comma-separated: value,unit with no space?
1100,rpm
